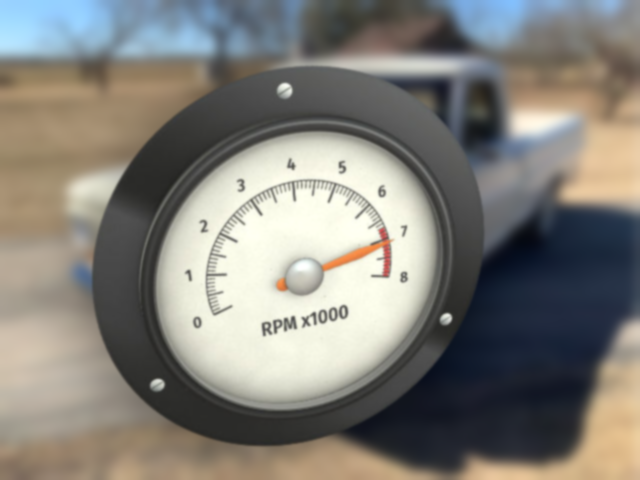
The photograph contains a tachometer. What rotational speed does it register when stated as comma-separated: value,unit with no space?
7000,rpm
